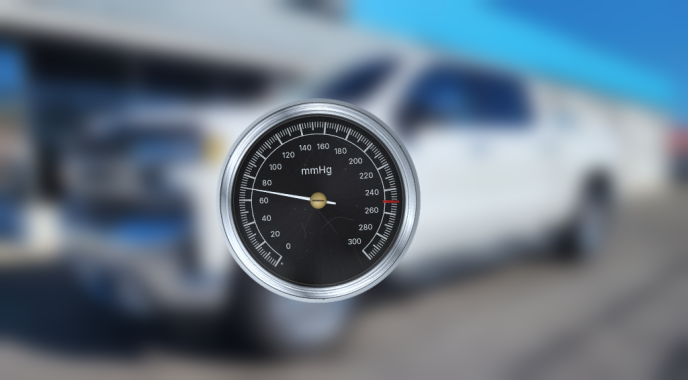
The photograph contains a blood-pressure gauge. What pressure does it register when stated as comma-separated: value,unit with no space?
70,mmHg
